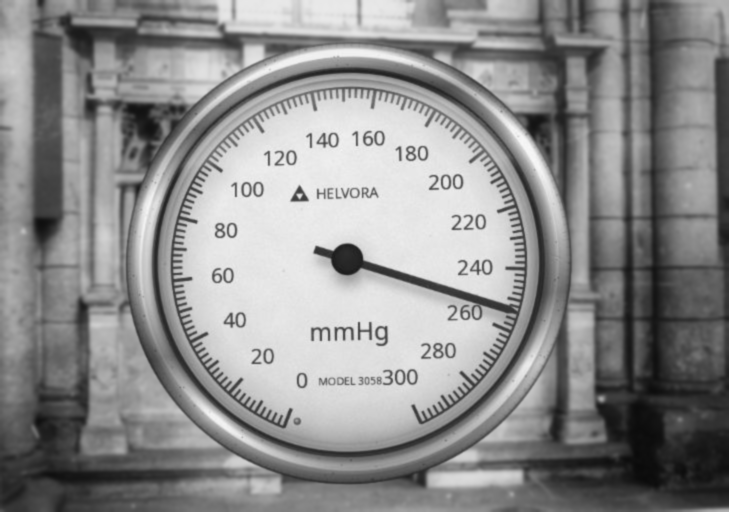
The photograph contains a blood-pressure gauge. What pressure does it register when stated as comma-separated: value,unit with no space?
254,mmHg
